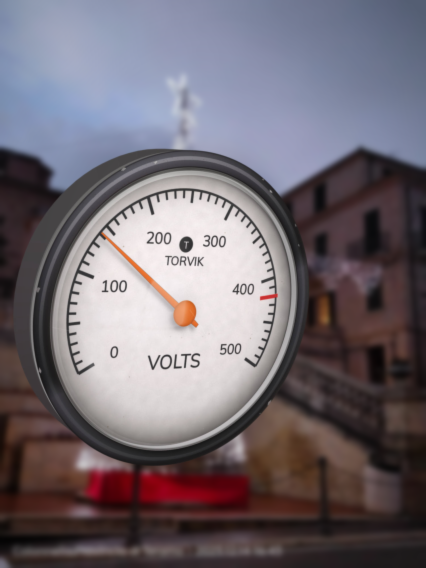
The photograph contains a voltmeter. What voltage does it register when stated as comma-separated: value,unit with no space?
140,V
